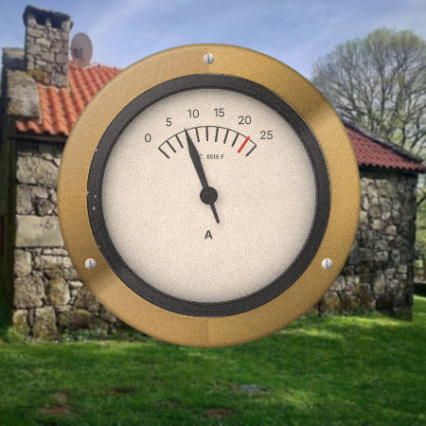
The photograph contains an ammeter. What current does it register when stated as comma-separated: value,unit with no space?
7.5,A
